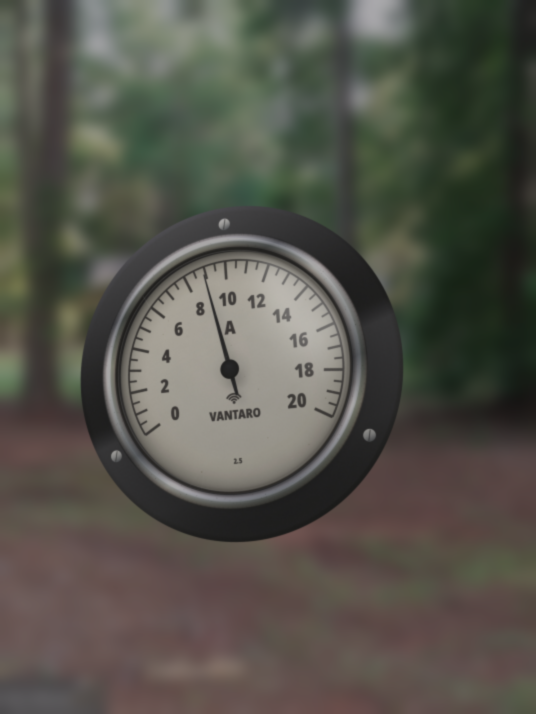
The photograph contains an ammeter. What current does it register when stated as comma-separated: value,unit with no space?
9,A
